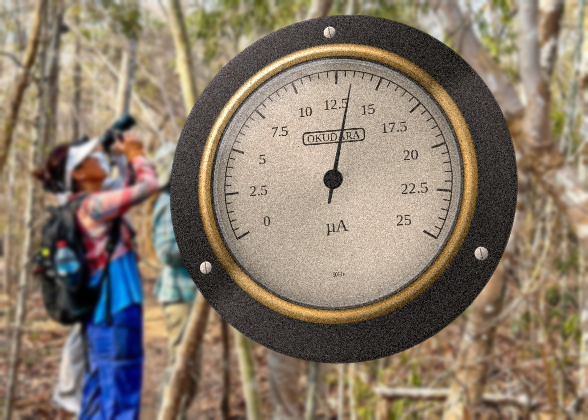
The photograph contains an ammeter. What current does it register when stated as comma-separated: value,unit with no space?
13.5,µA
